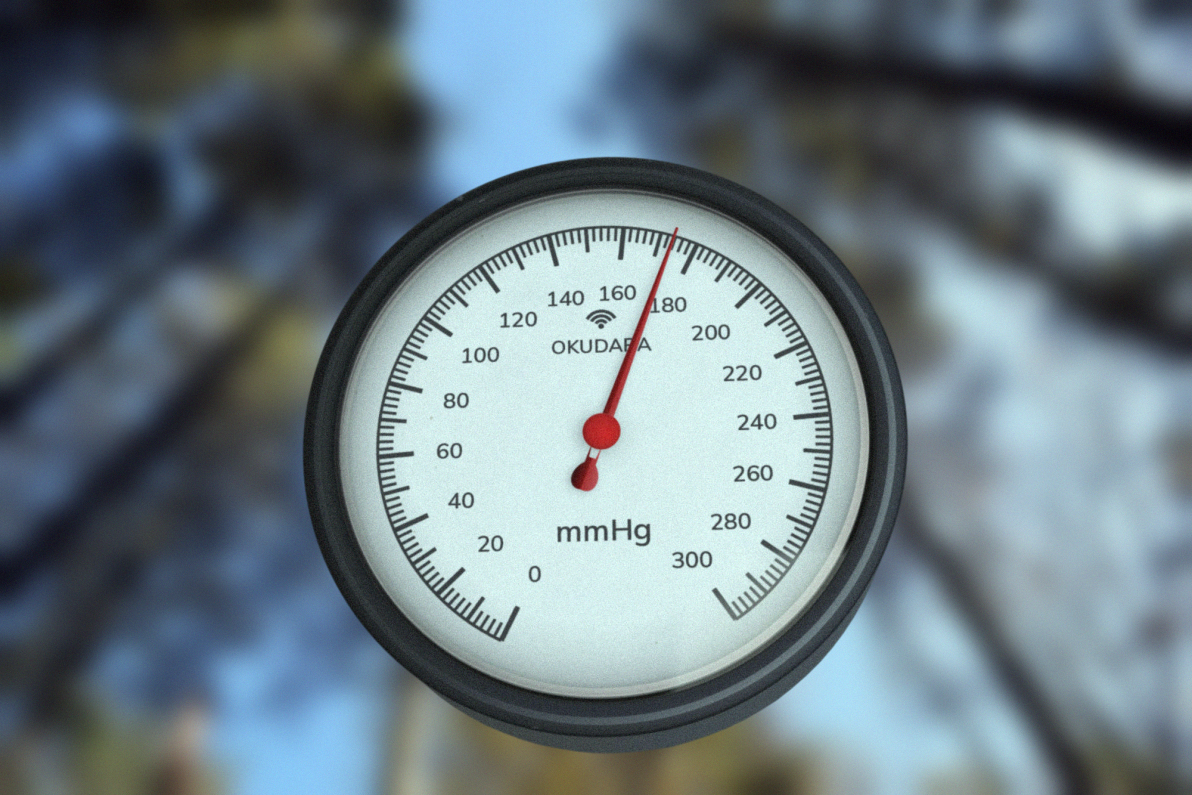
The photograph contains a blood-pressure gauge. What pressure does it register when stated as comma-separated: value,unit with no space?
174,mmHg
